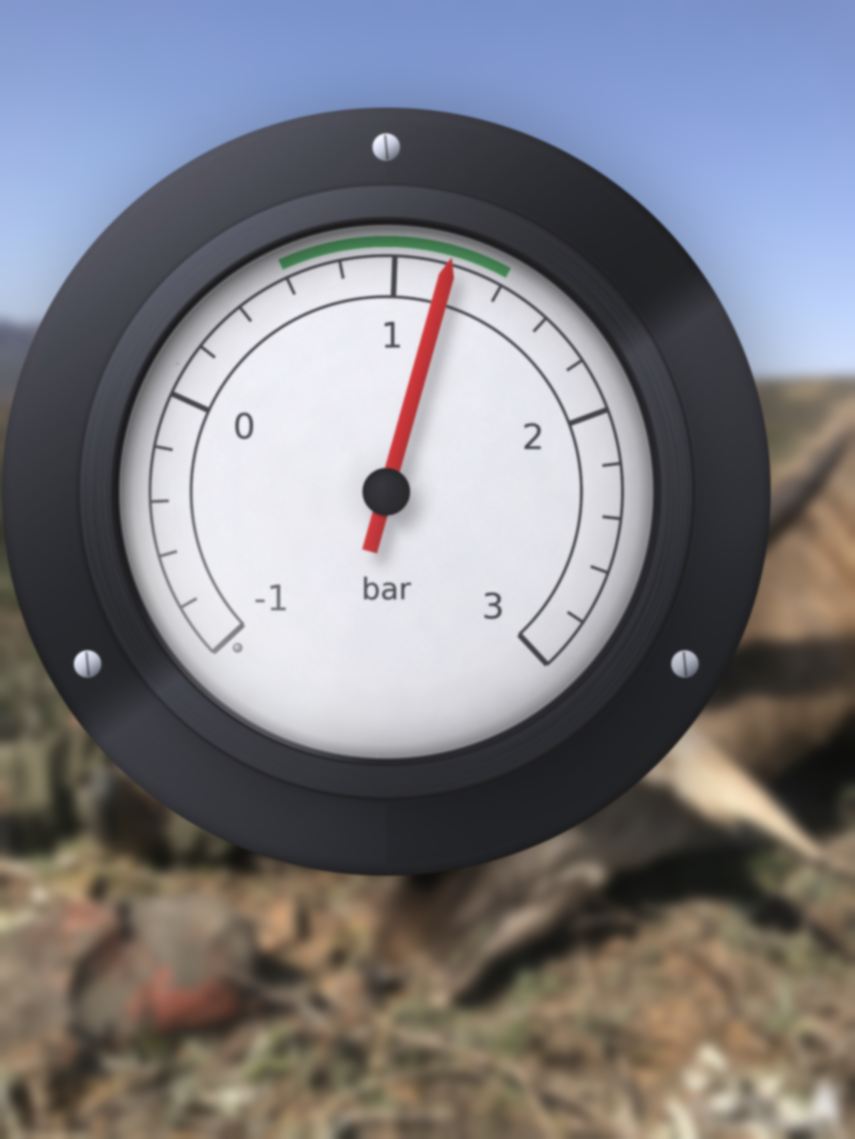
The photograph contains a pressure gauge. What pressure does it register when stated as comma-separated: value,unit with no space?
1.2,bar
